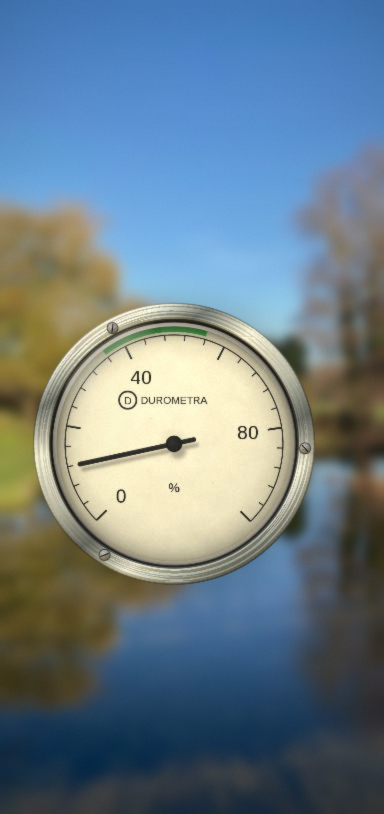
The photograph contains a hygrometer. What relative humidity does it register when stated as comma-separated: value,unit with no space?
12,%
